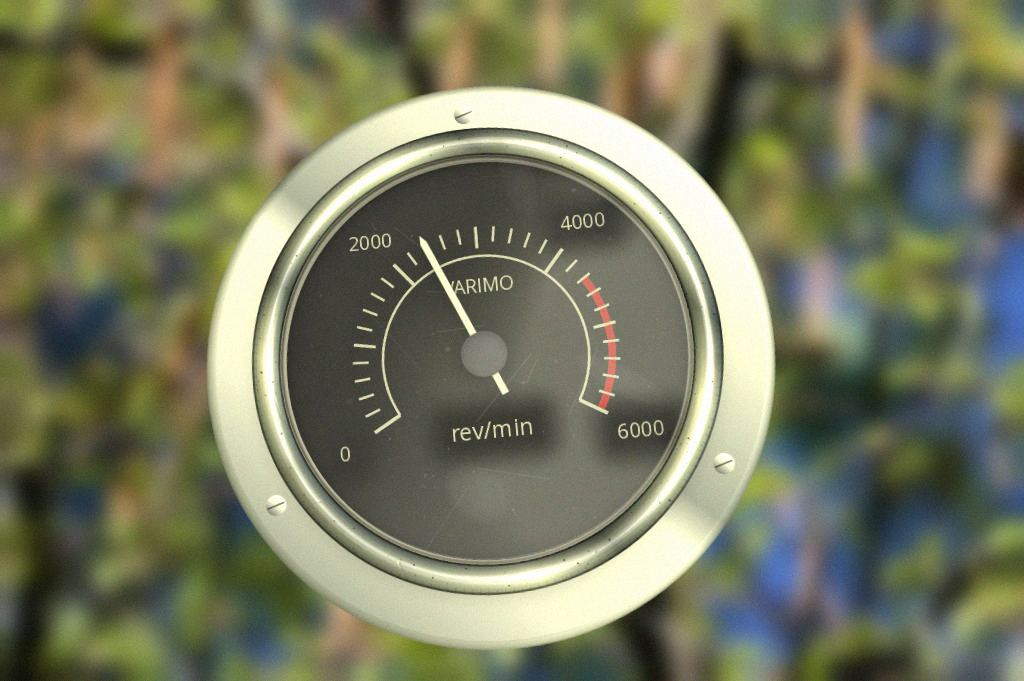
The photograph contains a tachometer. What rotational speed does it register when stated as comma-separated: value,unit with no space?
2400,rpm
